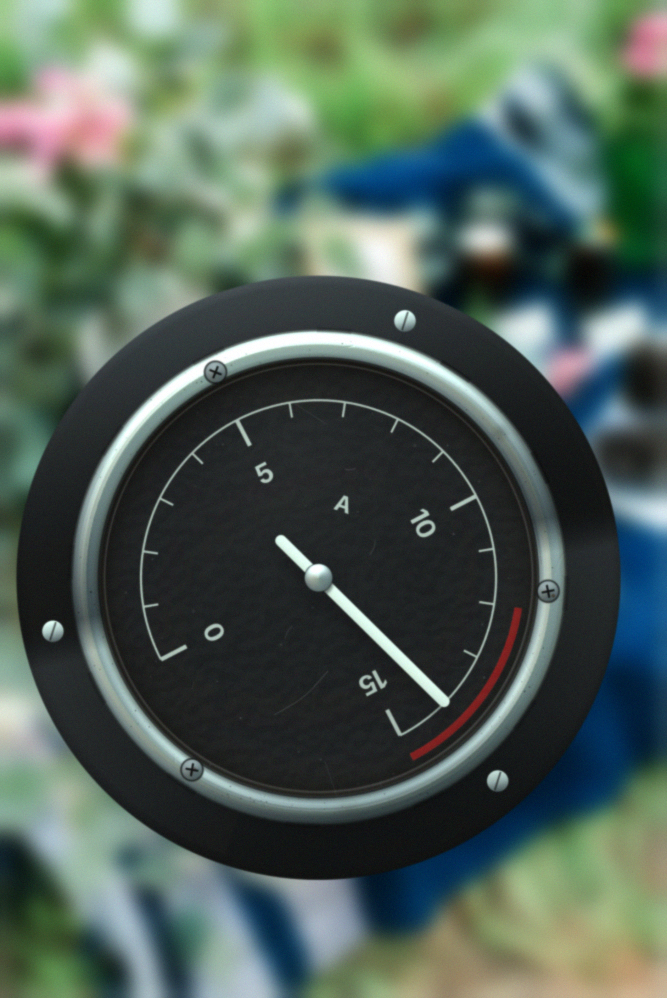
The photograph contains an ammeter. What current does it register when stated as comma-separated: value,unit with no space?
14,A
